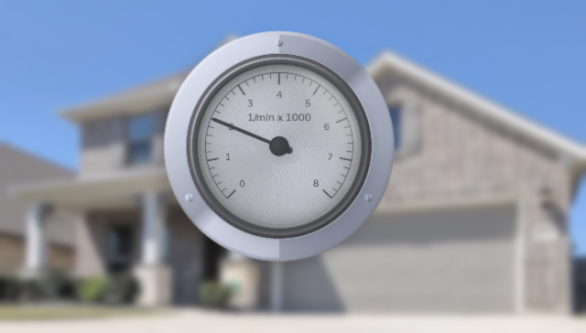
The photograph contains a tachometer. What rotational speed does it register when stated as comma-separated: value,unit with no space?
2000,rpm
